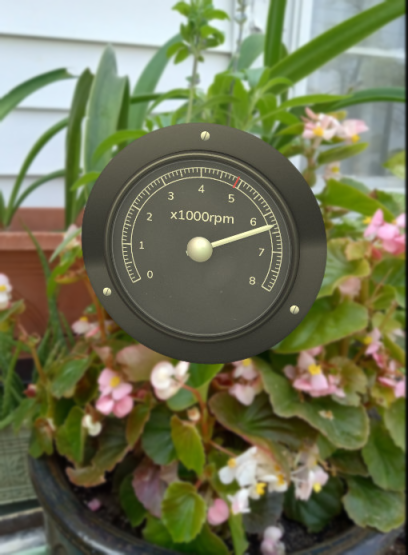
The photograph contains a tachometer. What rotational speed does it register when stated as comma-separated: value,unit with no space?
6300,rpm
